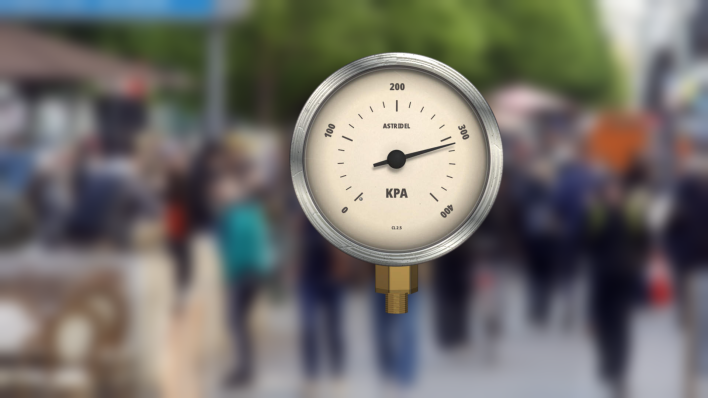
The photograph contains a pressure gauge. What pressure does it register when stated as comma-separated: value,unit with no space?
310,kPa
